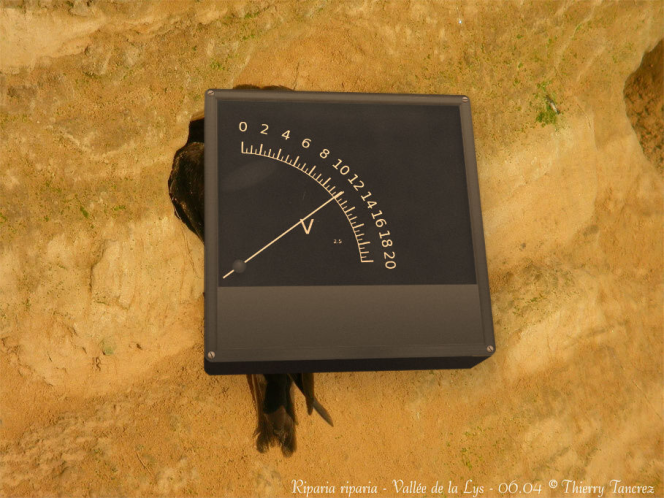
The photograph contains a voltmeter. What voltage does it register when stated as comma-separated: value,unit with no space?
12,V
